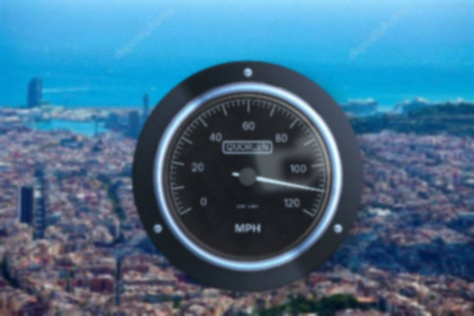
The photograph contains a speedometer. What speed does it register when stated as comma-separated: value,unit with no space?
110,mph
